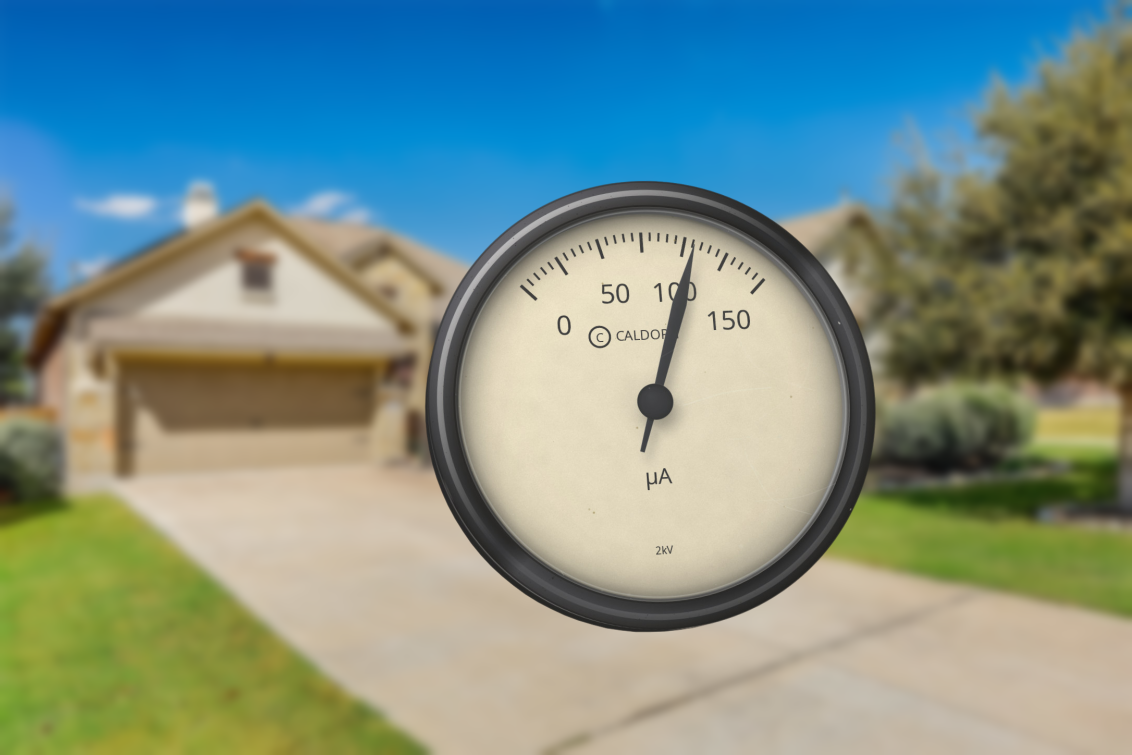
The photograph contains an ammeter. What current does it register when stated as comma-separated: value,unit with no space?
105,µA
